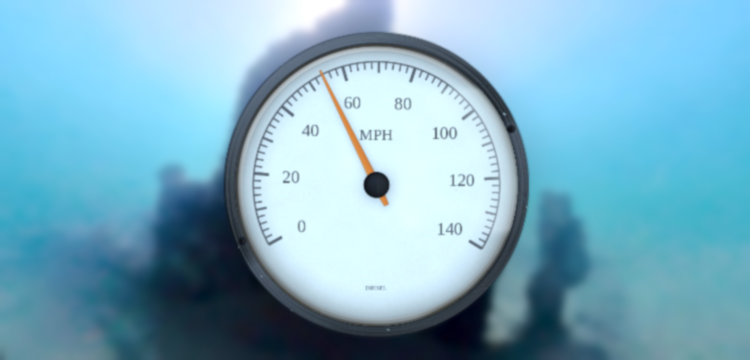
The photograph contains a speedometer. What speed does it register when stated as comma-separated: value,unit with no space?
54,mph
